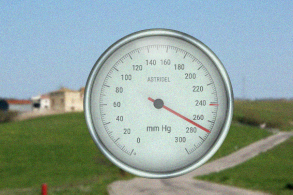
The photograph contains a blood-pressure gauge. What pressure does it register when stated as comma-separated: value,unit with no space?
270,mmHg
